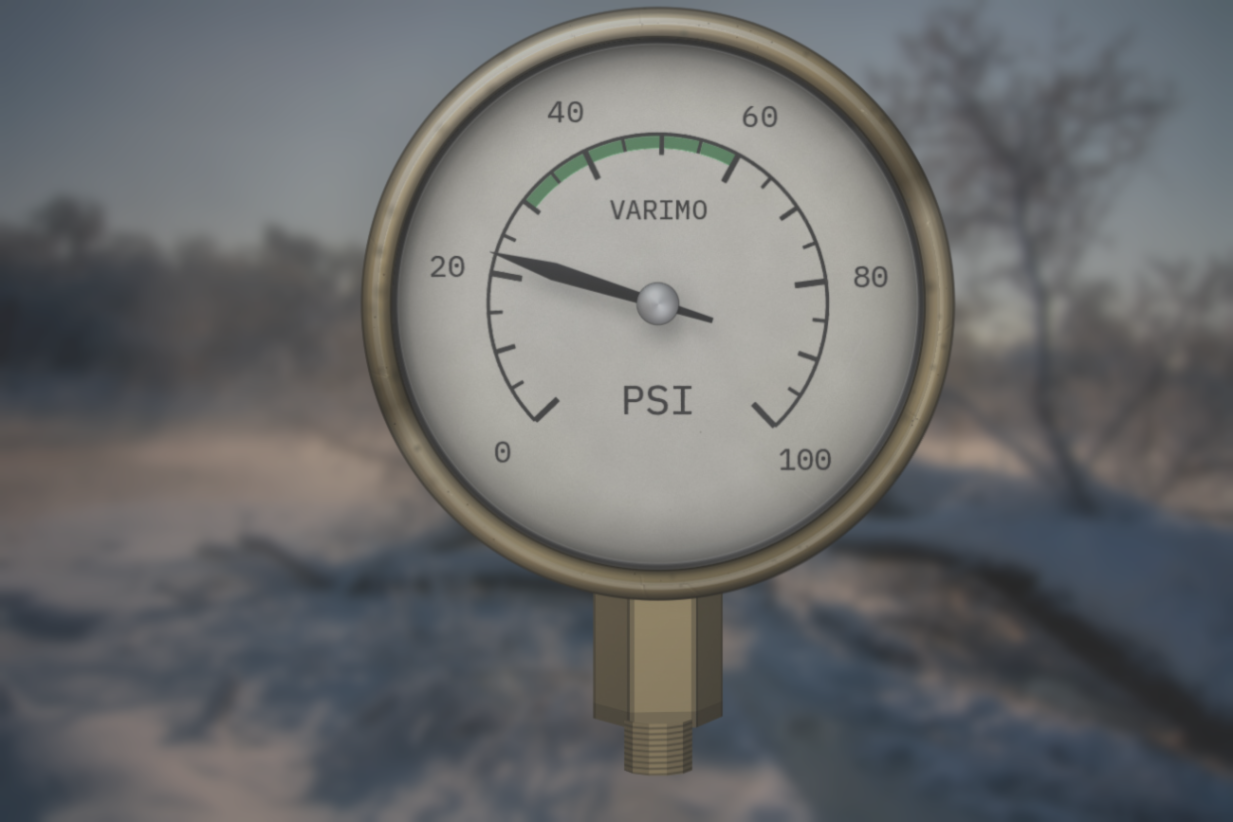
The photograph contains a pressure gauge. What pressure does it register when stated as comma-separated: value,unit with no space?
22.5,psi
